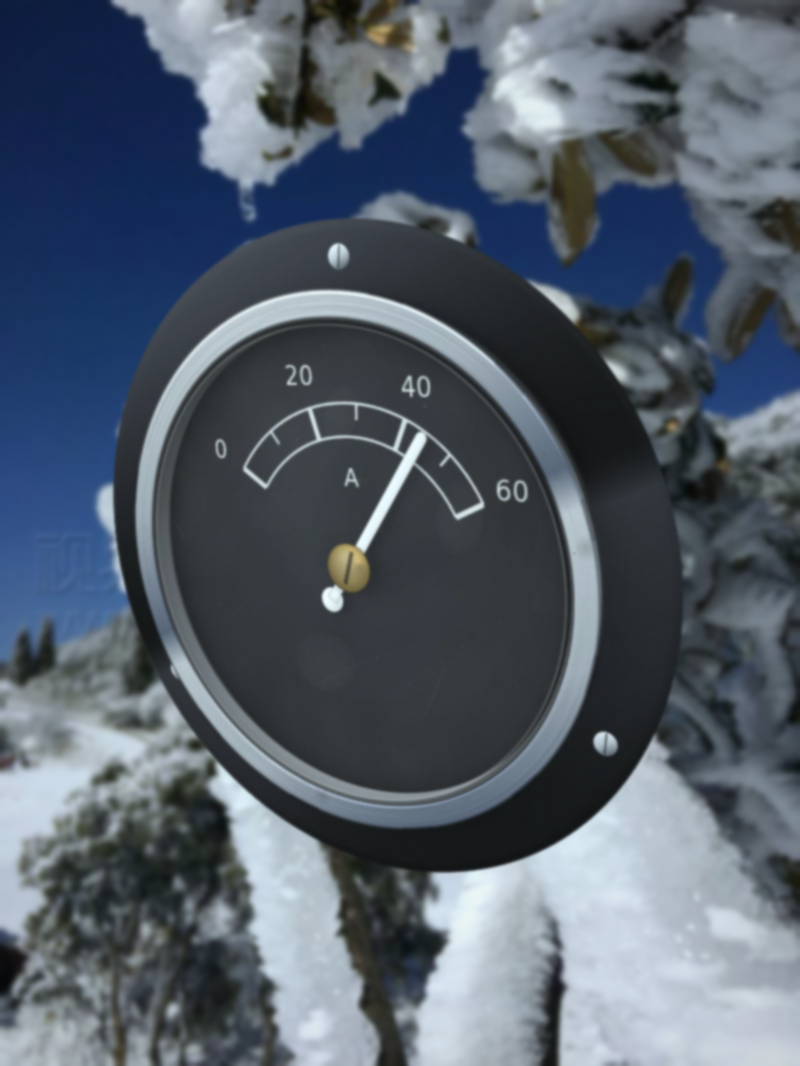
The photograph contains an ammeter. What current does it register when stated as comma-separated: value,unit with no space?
45,A
